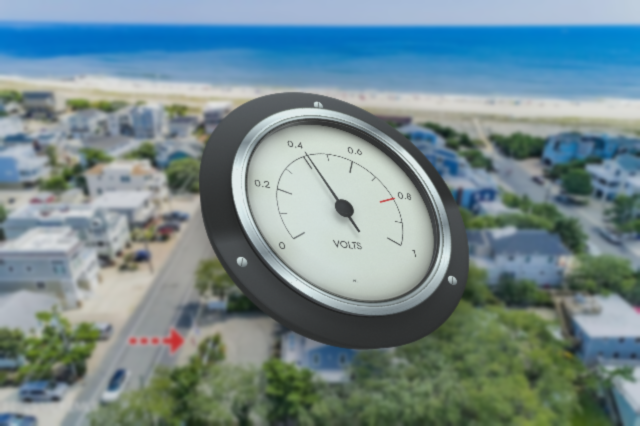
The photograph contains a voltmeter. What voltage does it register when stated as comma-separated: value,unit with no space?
0.4,V
